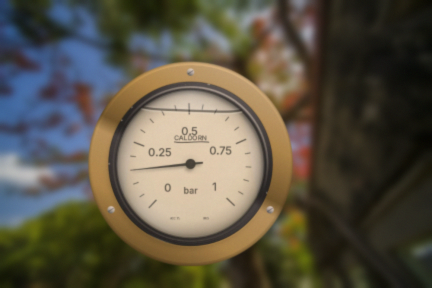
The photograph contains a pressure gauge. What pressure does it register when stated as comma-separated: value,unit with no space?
0.15,bar
